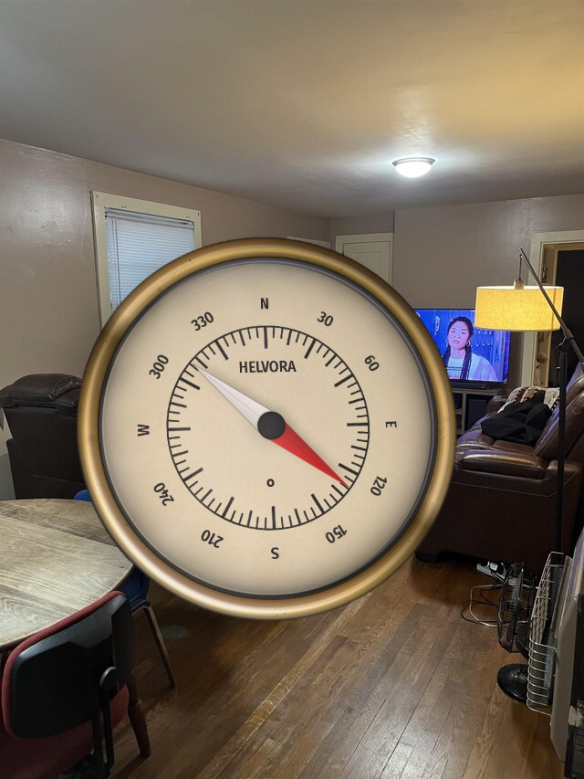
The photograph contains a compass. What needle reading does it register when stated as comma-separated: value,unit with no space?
130,°
